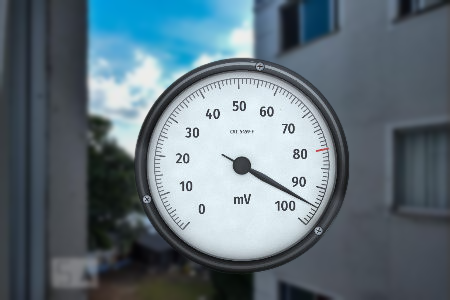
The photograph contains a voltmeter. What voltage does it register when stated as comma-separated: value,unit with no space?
95,mV
